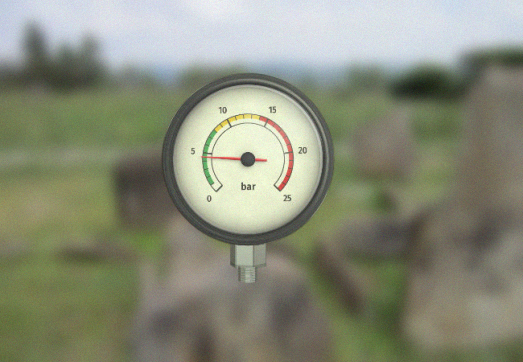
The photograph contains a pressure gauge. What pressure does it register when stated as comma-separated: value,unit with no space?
4.5,bar
